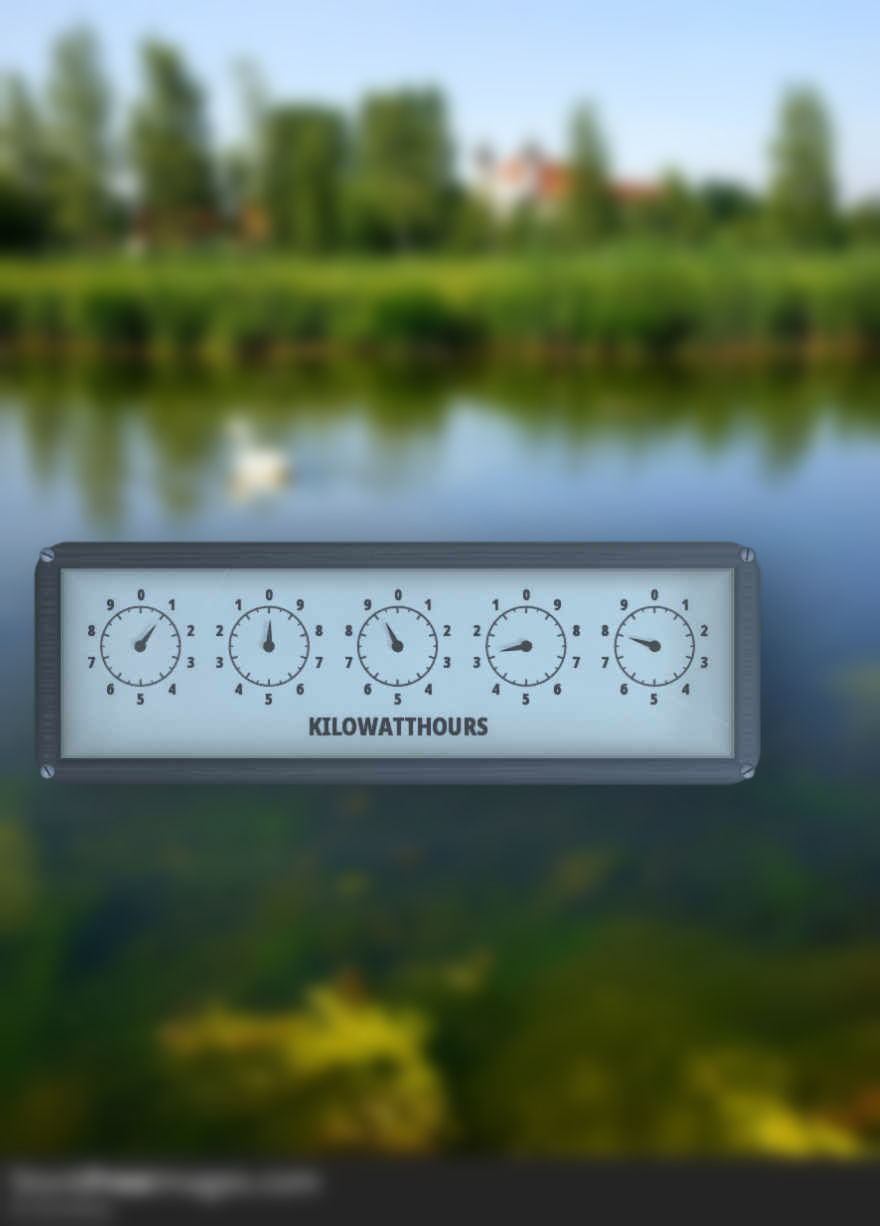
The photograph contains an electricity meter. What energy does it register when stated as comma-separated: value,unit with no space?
9928,kWh
